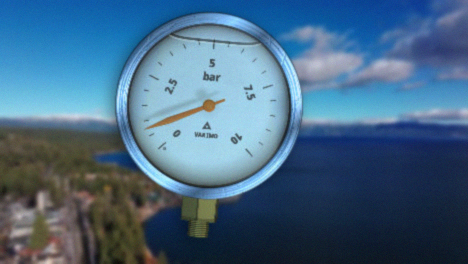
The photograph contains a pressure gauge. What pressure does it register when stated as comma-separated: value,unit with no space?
0.75,bar
